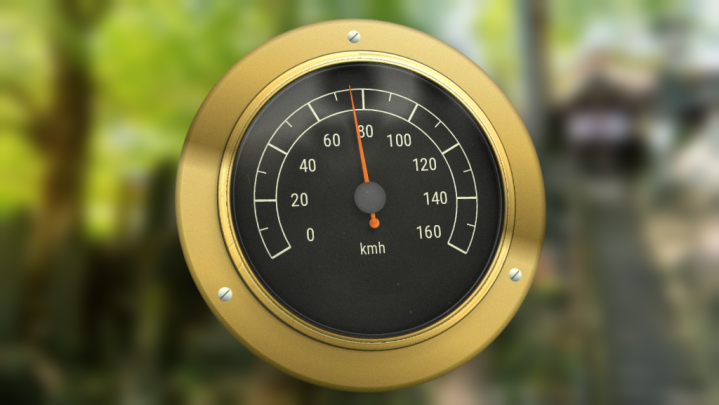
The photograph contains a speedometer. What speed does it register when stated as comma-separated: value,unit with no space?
75,km/h
